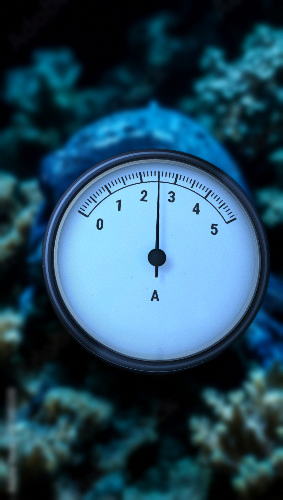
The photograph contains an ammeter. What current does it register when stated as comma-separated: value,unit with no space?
2.5,A
